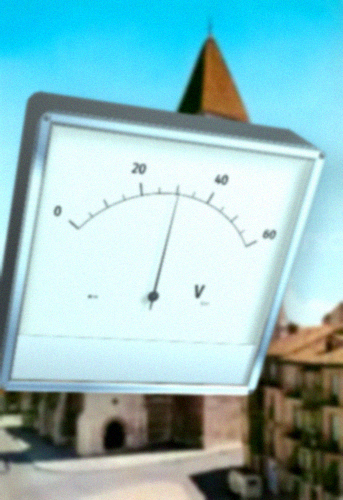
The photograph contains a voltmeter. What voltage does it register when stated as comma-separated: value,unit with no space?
30,V
